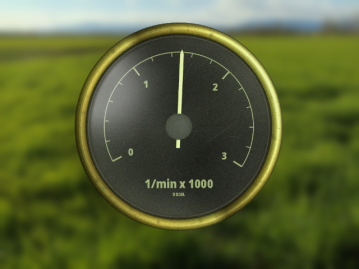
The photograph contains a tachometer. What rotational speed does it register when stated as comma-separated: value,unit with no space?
1500,rpm
